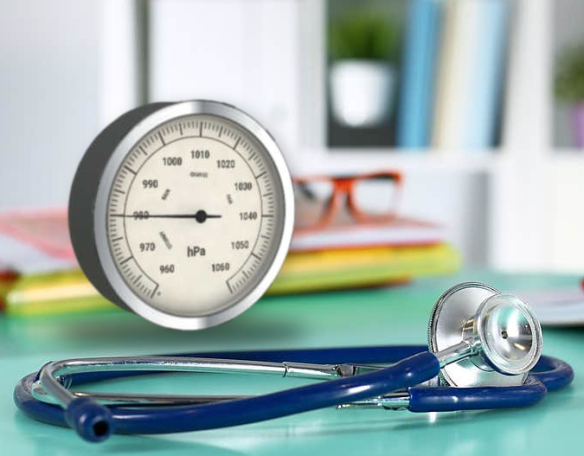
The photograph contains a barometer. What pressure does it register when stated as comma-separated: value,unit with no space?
980,hPa
